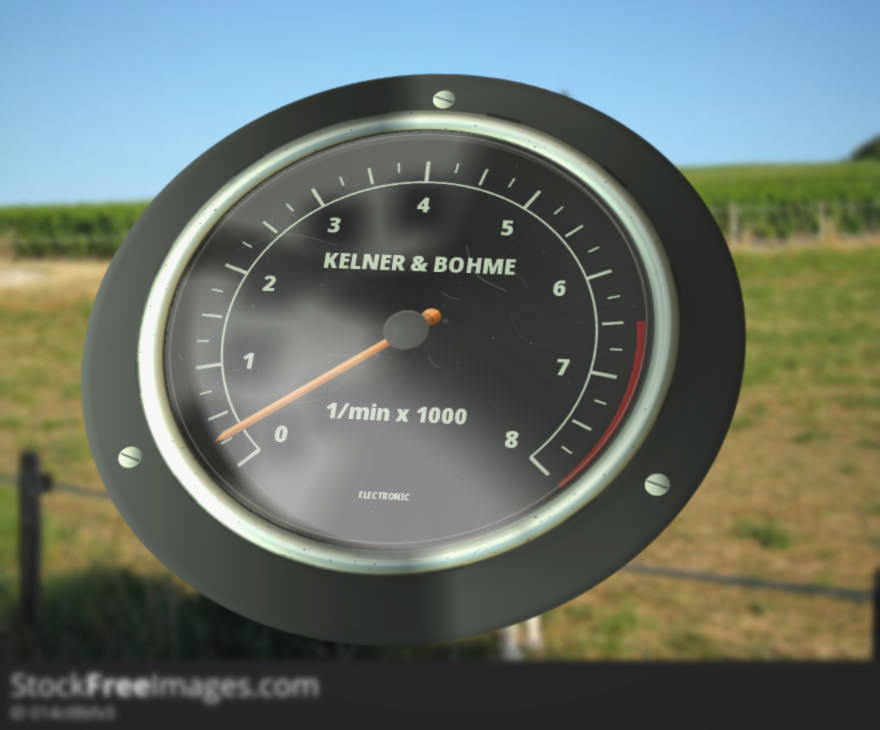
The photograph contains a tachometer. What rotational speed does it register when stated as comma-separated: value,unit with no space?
250,rpm
